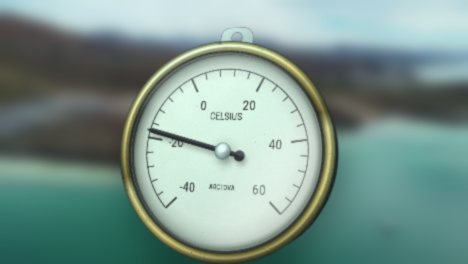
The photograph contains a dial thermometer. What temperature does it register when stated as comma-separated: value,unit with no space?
-18,°C
